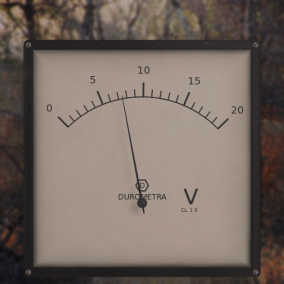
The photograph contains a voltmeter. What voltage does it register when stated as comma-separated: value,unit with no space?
7.5,V
